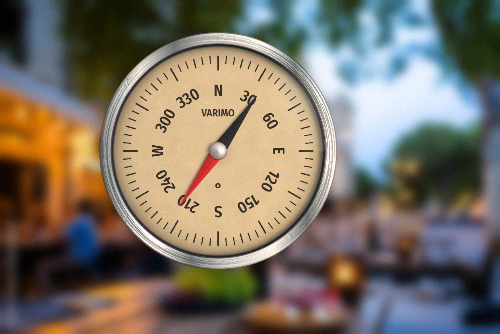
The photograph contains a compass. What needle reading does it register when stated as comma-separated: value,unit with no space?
215,°
